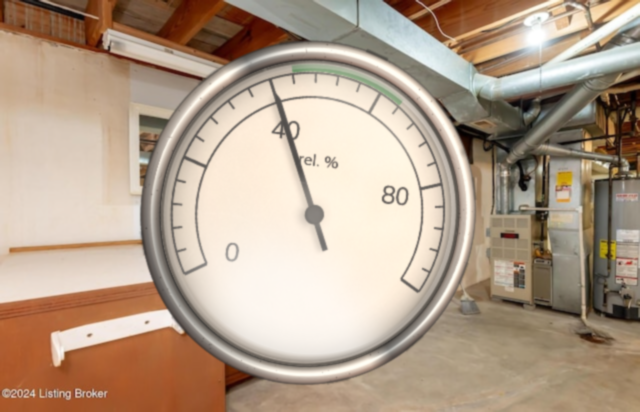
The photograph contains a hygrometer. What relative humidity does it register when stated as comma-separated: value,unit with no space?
40,%
